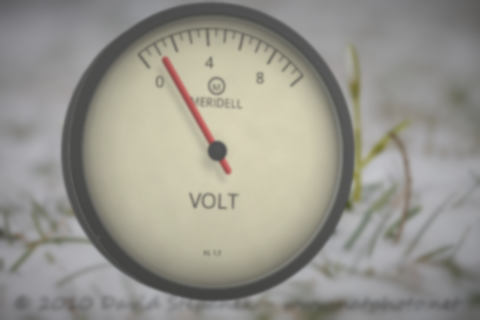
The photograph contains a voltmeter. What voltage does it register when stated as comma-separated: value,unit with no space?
1,V
